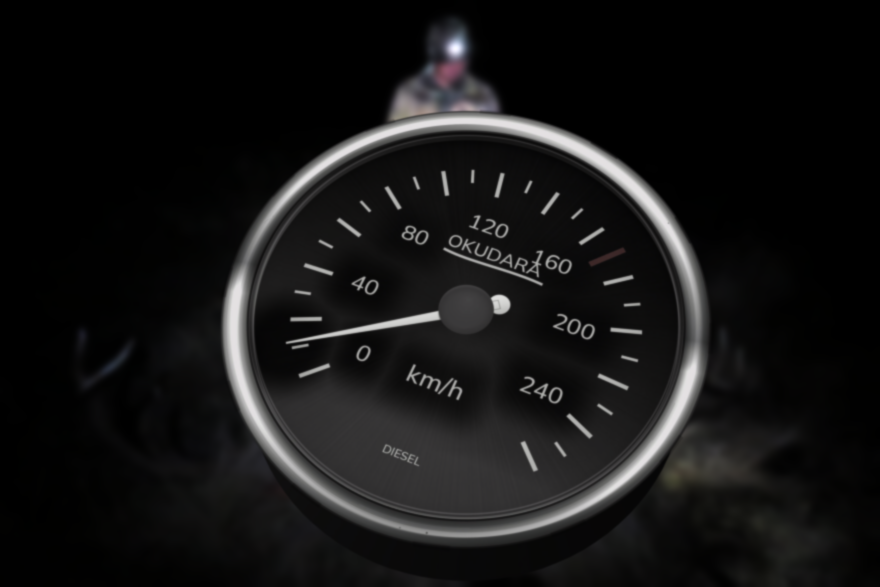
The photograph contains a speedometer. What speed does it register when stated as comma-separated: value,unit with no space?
10,km/h
